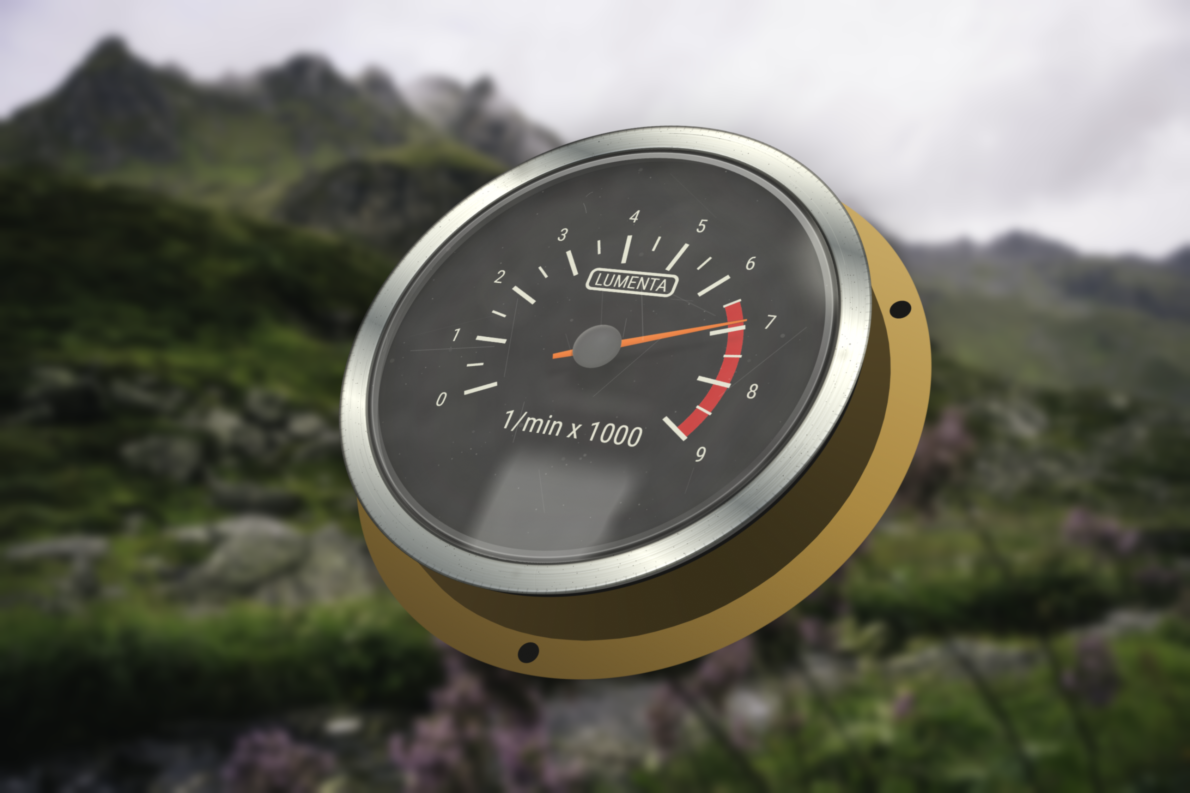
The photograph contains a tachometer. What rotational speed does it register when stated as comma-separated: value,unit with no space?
7000,rpm
